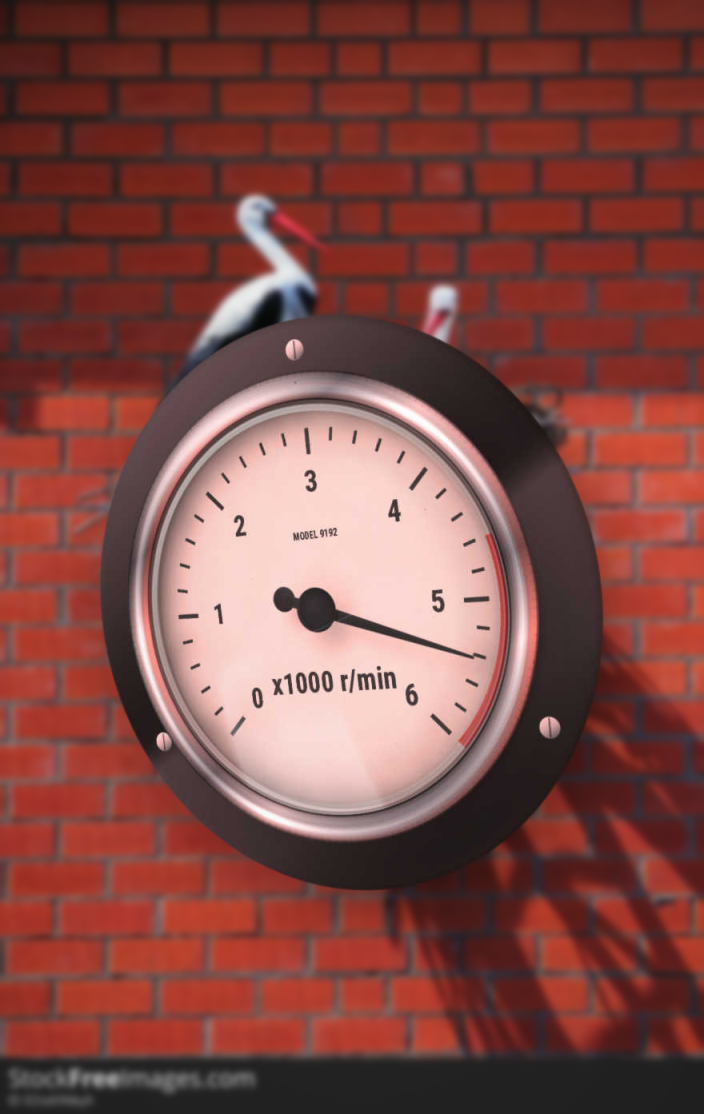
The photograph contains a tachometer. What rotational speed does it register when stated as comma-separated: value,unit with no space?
5400,rpm
